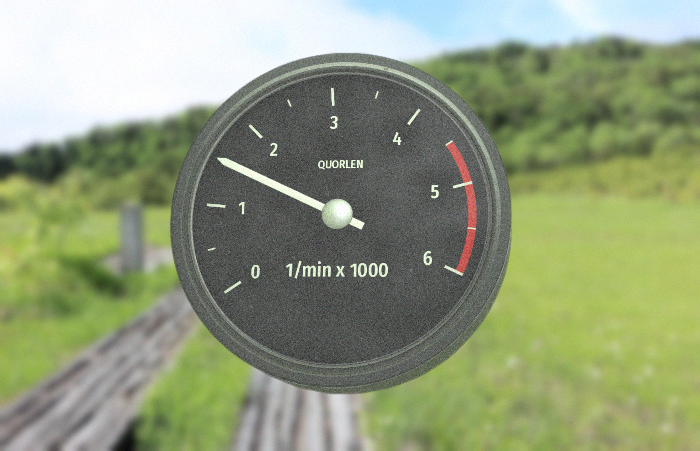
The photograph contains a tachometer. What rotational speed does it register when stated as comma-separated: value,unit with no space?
1500,rpm
